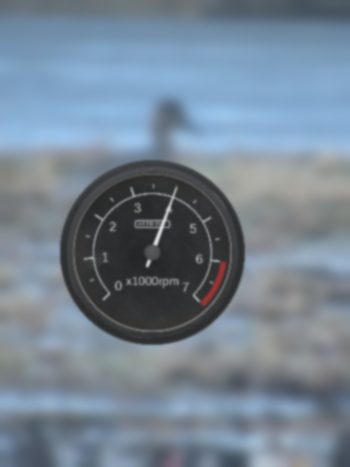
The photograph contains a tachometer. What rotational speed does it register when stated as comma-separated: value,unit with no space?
4000,rpm
